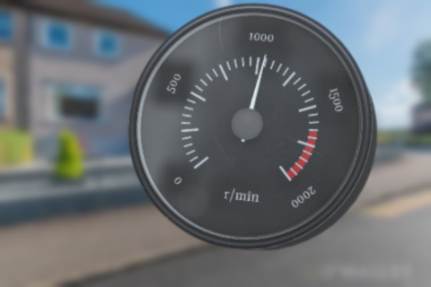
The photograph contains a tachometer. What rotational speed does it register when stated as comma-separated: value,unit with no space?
1050,rpm
